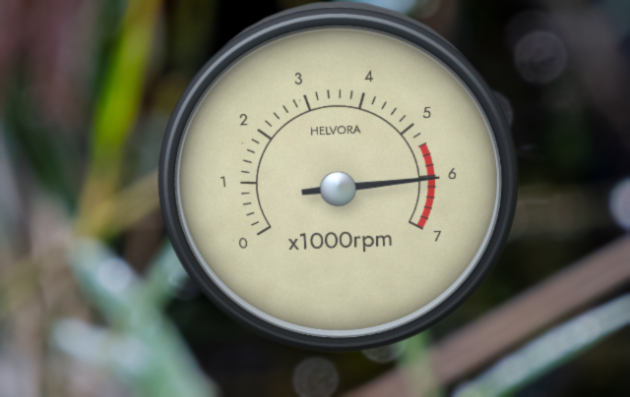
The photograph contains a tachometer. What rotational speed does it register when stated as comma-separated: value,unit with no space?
6000,rpm
